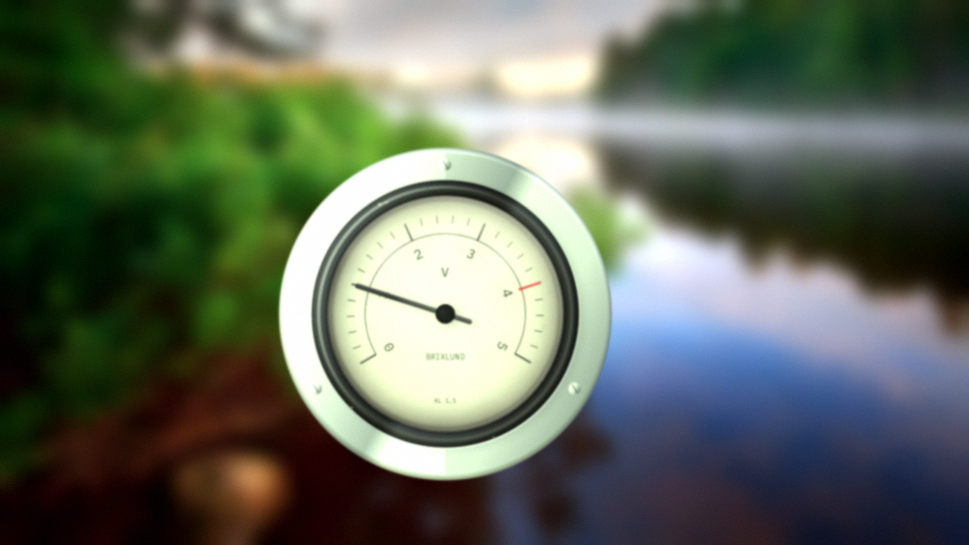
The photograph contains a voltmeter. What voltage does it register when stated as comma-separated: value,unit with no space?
1,V
